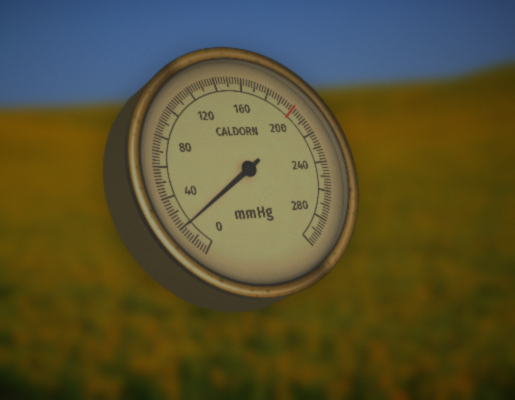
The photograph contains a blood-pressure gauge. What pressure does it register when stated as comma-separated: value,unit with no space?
20,mmHg
